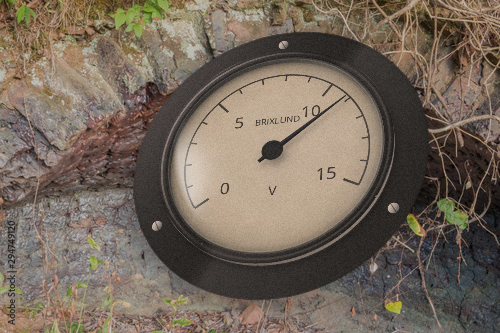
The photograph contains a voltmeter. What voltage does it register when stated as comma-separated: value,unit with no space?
11,V
